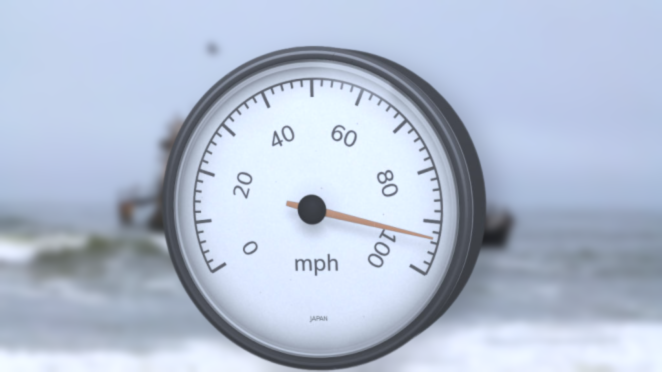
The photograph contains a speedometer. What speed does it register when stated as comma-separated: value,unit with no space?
93,mph
